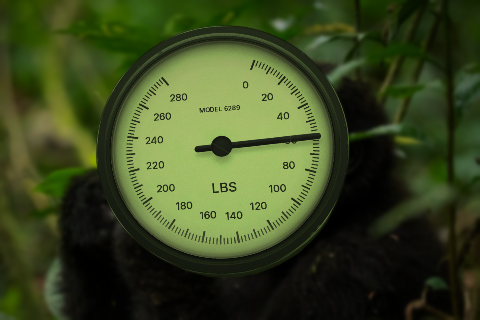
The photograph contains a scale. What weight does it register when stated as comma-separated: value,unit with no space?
60,lb
